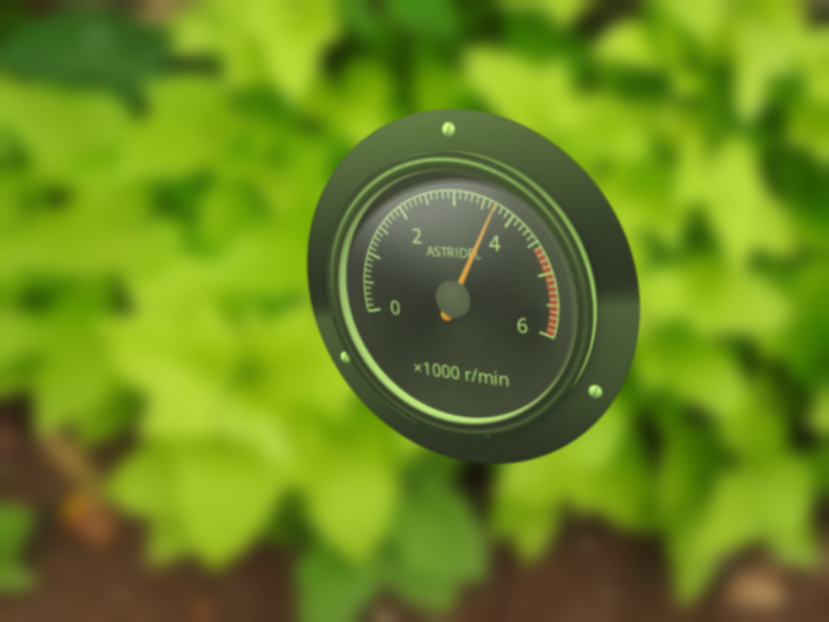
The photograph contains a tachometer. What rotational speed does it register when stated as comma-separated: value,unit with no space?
3700,rpm
